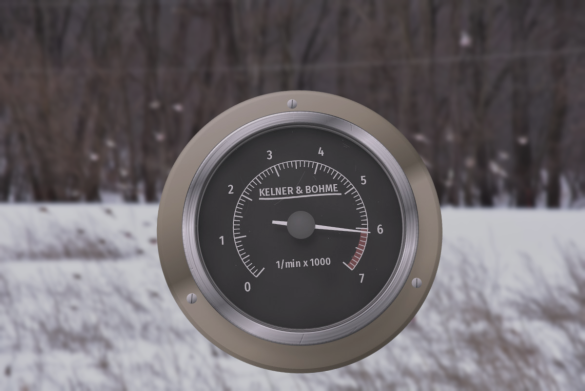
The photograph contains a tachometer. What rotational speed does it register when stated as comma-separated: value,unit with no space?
6100,rpm
